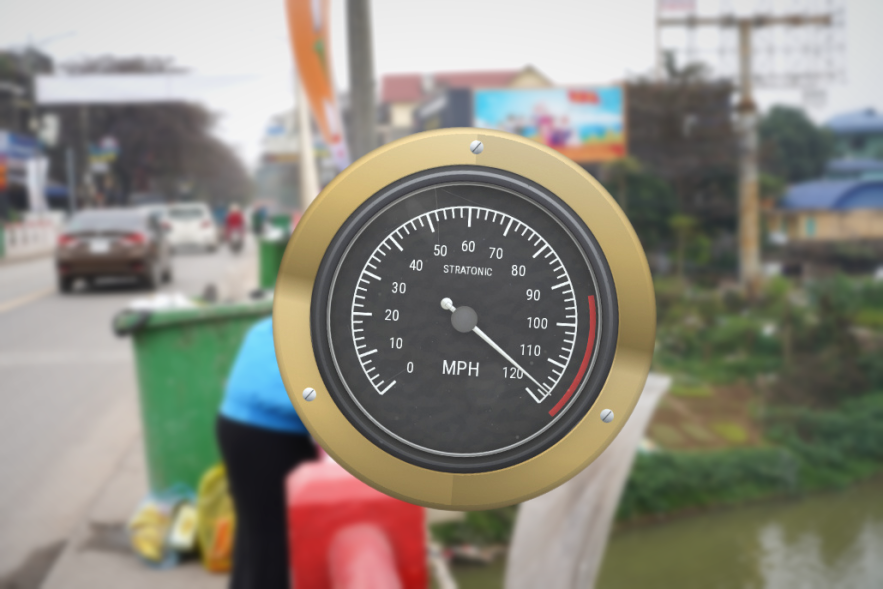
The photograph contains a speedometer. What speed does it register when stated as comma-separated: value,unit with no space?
117,mph
